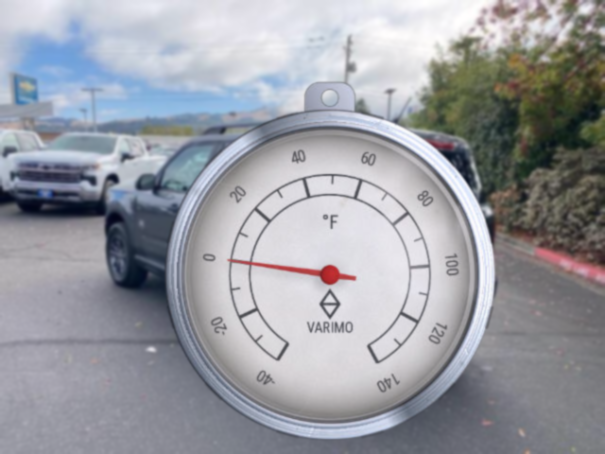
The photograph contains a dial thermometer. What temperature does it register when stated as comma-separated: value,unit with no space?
0,°F
